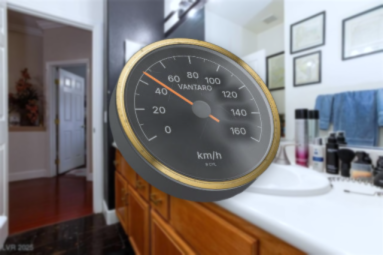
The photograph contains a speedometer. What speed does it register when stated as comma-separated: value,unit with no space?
45,km/h
